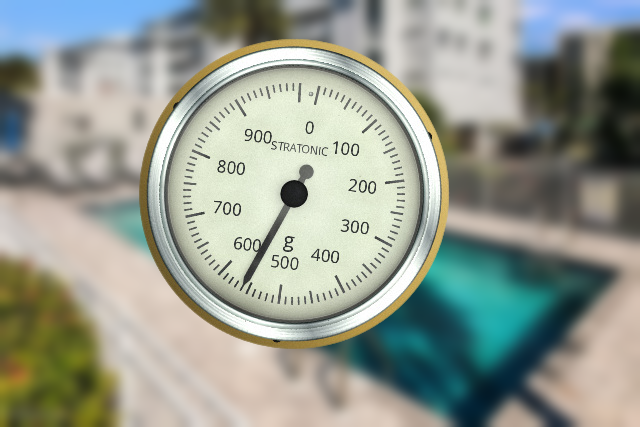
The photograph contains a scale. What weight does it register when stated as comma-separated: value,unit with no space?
560,g
